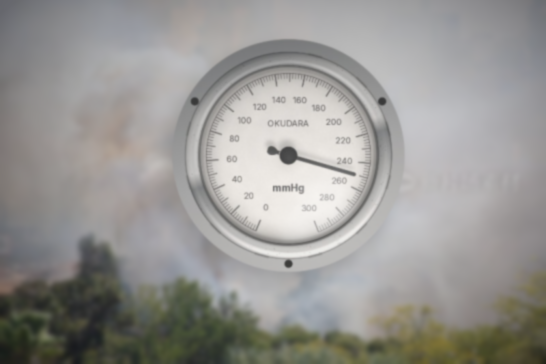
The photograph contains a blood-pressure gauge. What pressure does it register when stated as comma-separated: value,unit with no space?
250,mmHg
